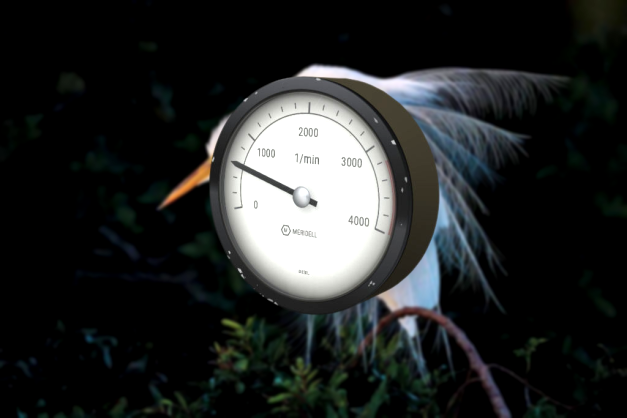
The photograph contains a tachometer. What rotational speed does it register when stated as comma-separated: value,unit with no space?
600,rpm
